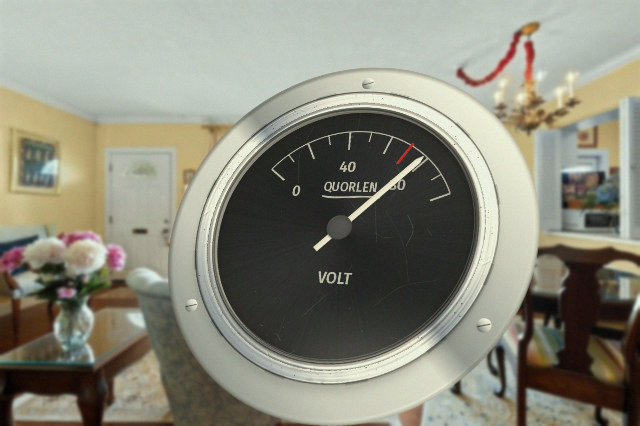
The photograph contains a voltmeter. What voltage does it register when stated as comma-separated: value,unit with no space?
80,V
